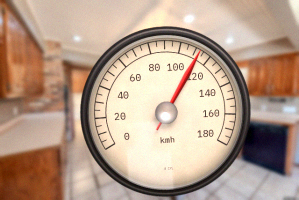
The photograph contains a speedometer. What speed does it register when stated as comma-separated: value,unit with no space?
112.5,km/h
